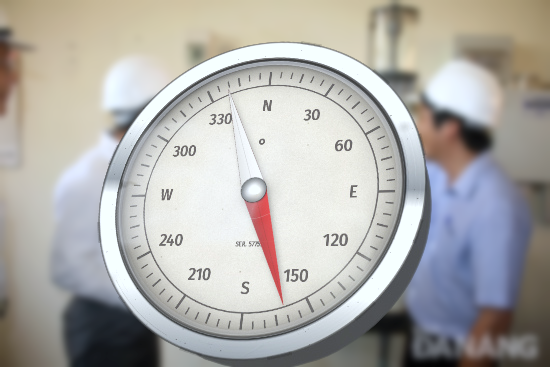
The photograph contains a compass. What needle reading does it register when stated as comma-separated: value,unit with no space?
160,°
